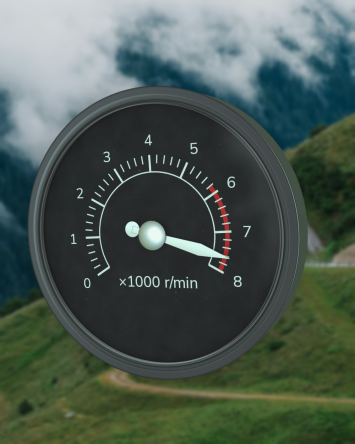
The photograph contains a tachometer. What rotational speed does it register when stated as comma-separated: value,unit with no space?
7600,rpm
